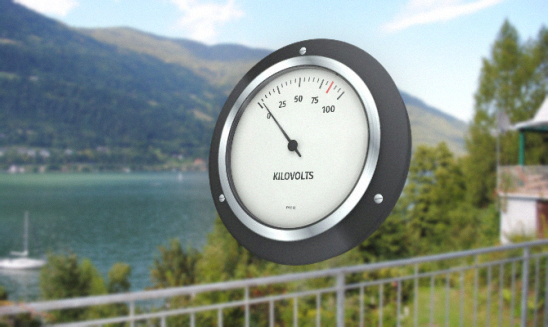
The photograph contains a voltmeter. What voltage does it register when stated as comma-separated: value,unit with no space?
5,kV
